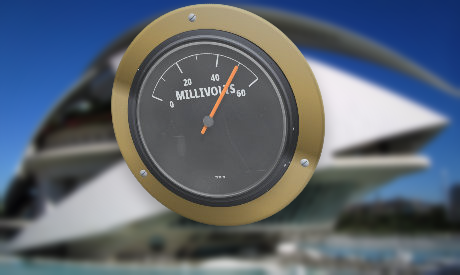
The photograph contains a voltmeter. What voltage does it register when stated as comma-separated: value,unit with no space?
50,mV
